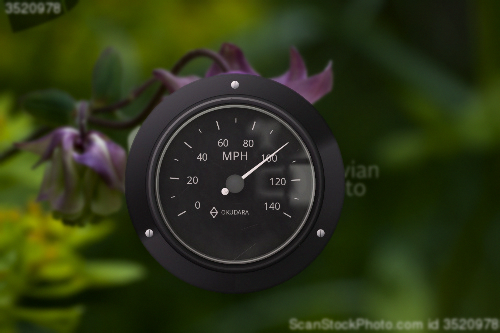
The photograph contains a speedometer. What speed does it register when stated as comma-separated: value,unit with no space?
100,mph
